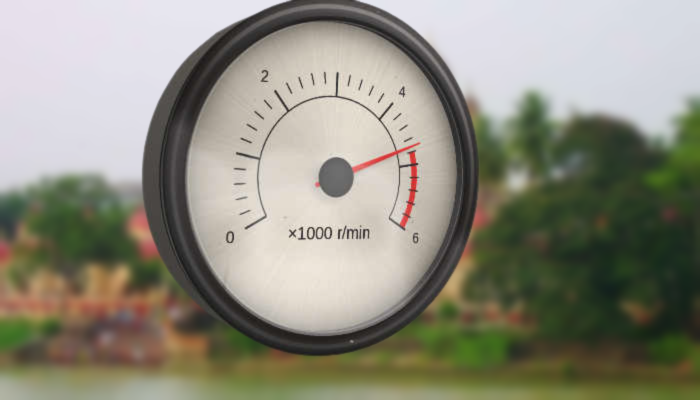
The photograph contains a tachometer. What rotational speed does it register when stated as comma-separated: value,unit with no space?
4700,rpm
